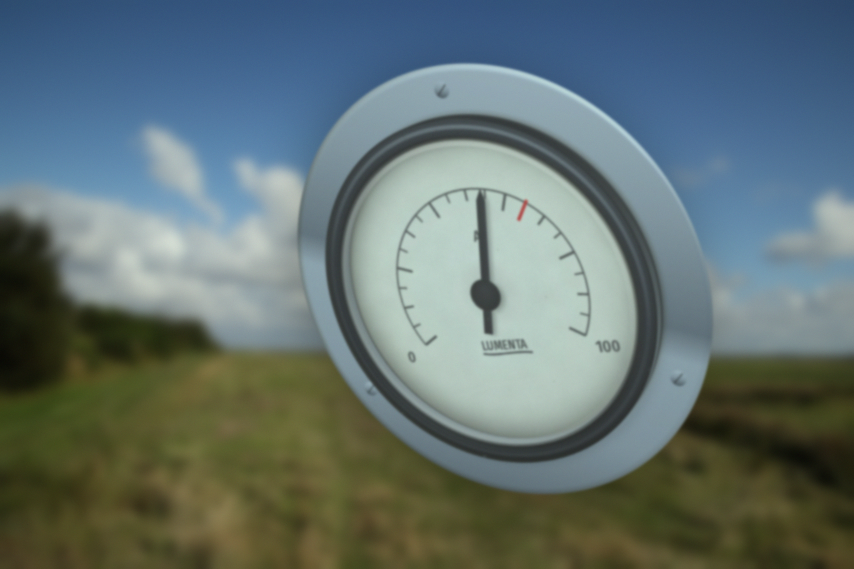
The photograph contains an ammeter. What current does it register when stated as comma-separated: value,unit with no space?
55,A
